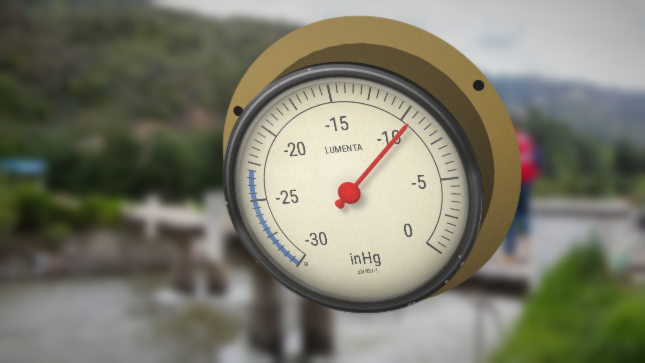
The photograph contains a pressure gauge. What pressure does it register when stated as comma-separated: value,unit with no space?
-9.5,inHg
